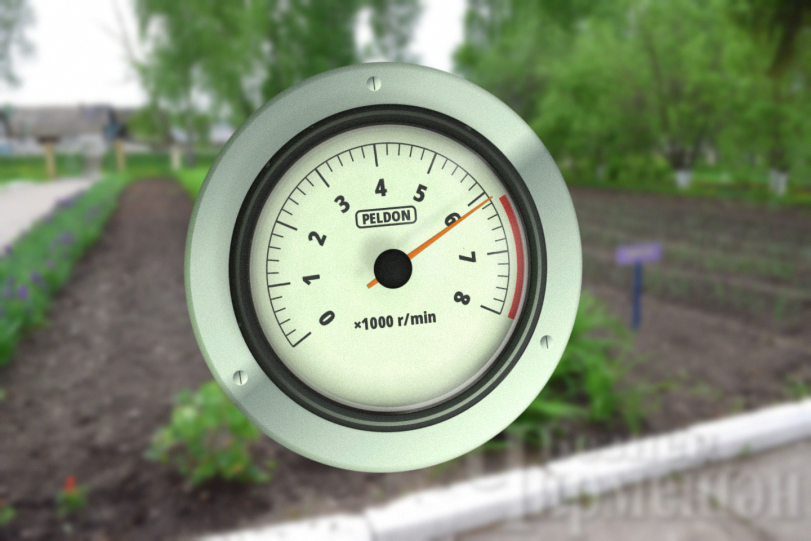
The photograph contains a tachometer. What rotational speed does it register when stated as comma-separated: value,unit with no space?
6100,rpm
